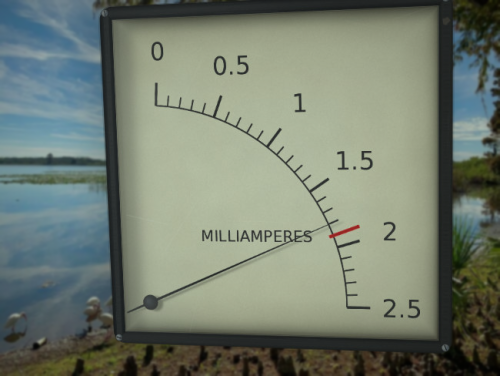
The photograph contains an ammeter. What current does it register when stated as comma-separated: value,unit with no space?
1.8,mA
